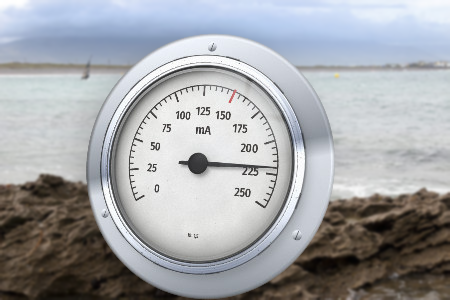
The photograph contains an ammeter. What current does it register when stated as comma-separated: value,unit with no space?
220,mA
